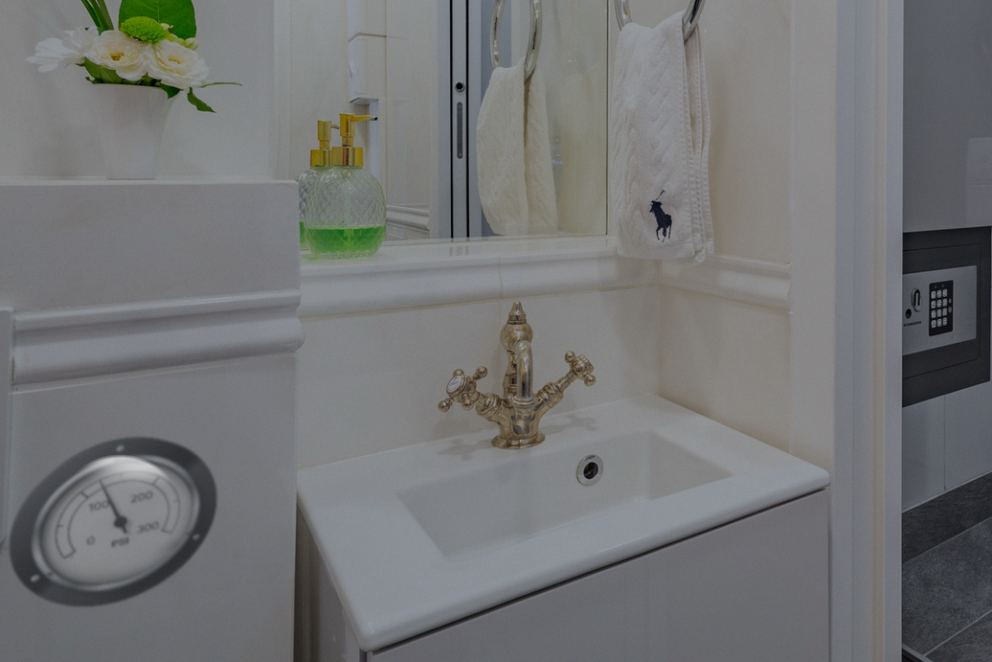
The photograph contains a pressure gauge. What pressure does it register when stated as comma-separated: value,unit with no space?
125,psi
